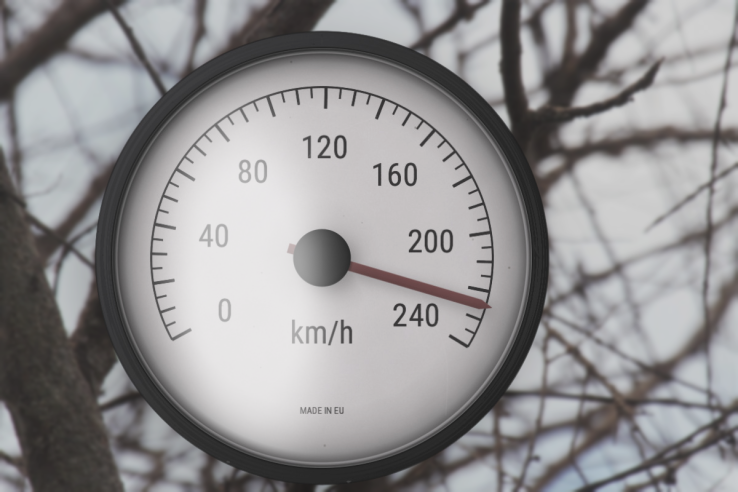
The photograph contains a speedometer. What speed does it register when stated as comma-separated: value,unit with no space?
225,km/h
